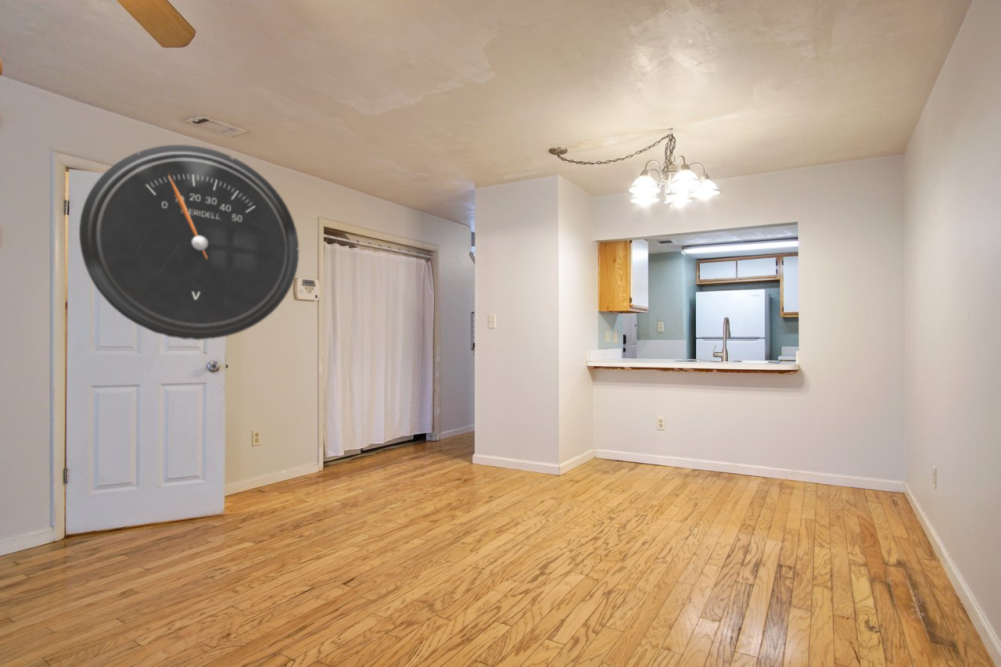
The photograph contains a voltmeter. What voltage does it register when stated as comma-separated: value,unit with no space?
10,V
